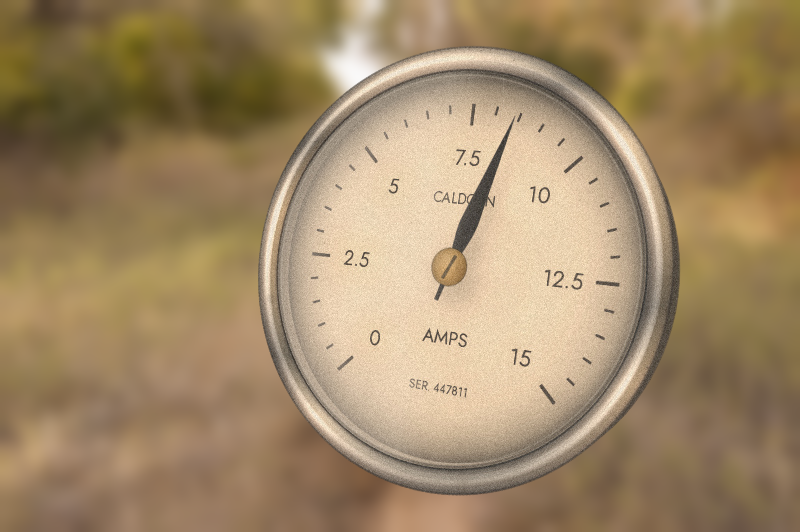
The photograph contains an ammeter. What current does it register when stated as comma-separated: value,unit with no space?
8.5,A
